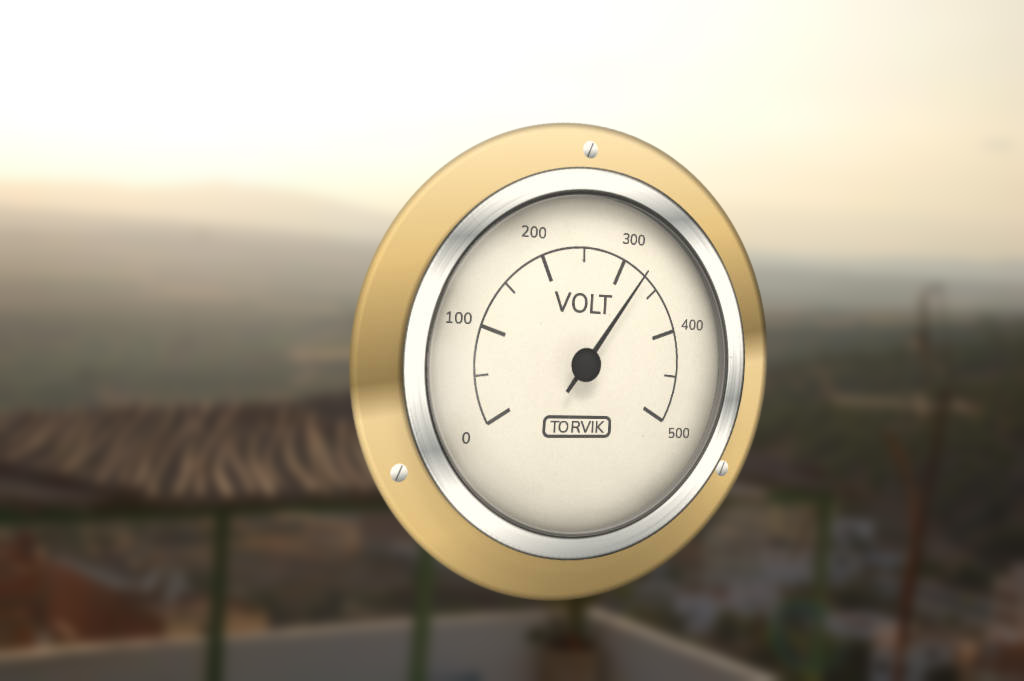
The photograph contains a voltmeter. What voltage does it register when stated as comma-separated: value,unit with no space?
325,V
